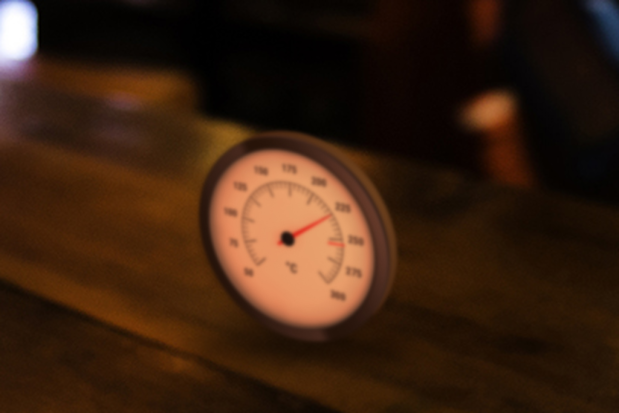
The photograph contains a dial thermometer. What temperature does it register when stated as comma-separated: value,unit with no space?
225,°C
